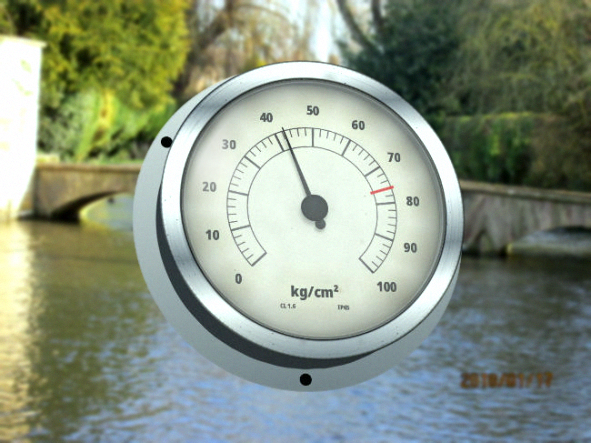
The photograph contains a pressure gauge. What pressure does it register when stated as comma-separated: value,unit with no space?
42,kg/cm²
